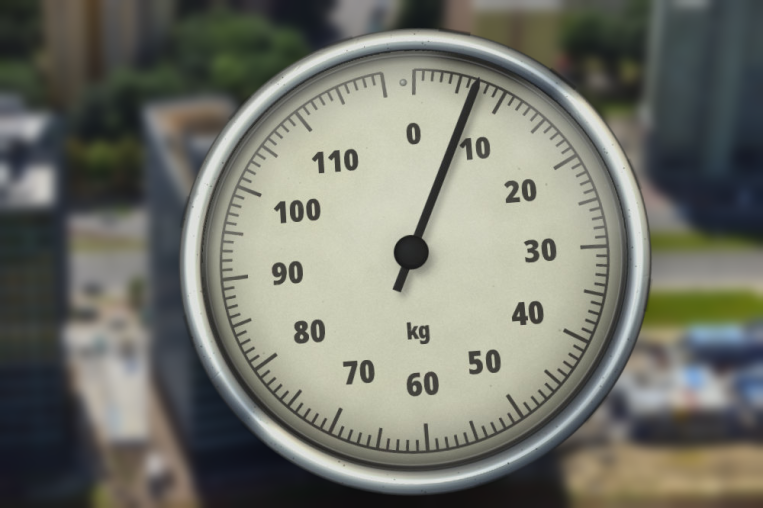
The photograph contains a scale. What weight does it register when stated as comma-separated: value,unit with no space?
7,kg
